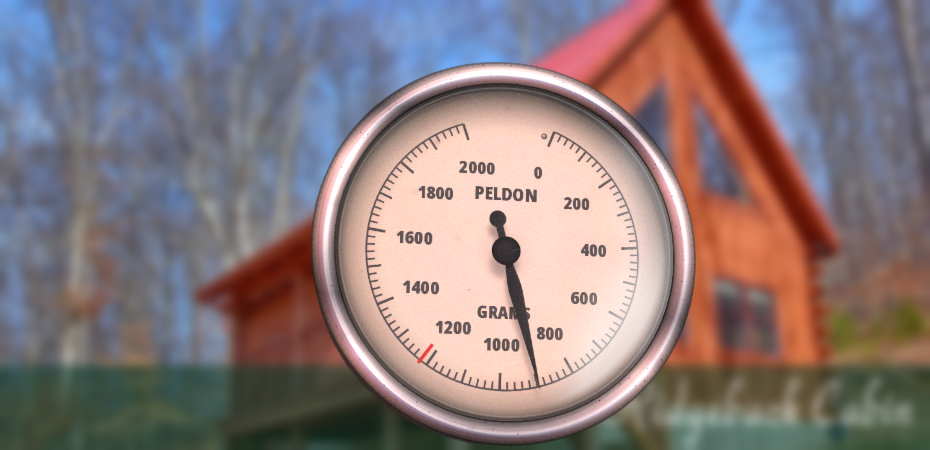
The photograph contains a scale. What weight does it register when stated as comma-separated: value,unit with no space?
900,g
